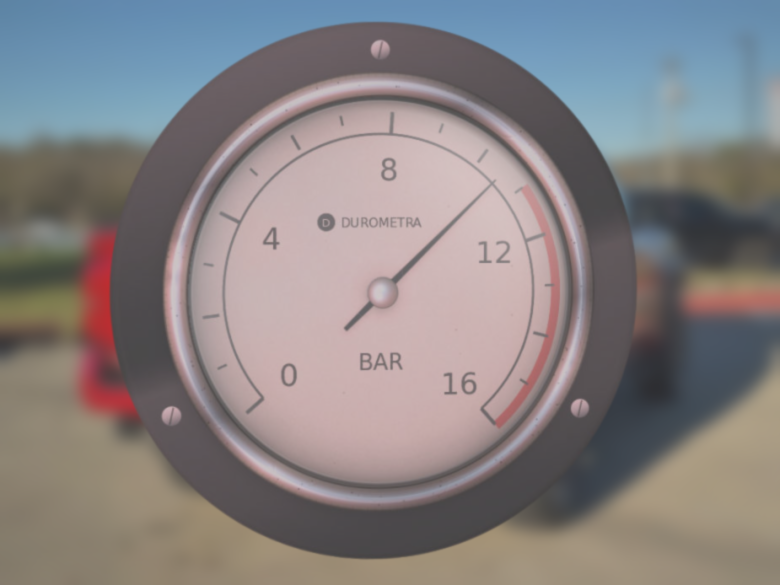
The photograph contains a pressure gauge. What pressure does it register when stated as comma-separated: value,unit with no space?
10.5,bar
